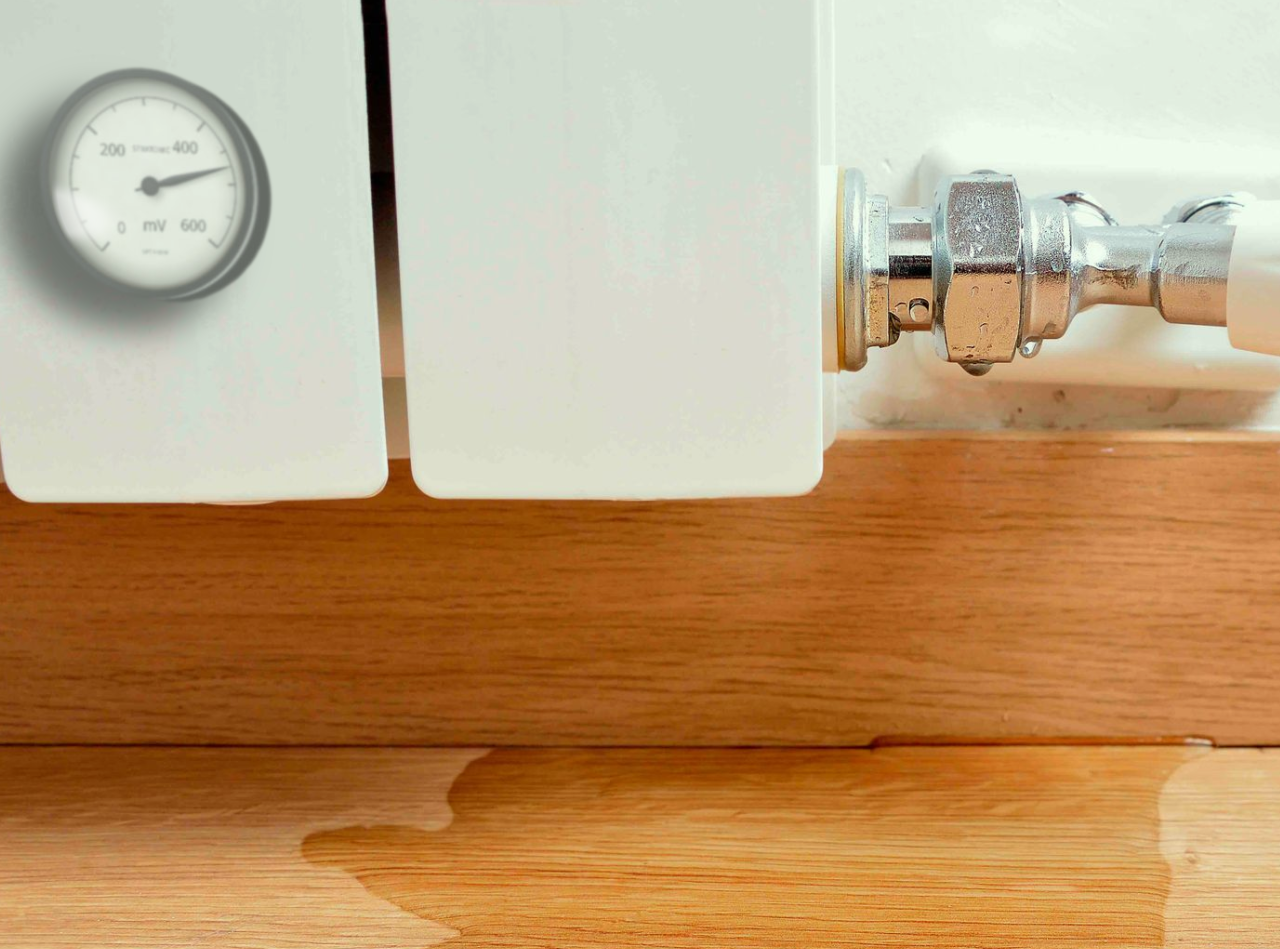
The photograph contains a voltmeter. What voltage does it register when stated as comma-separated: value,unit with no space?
475,mV
